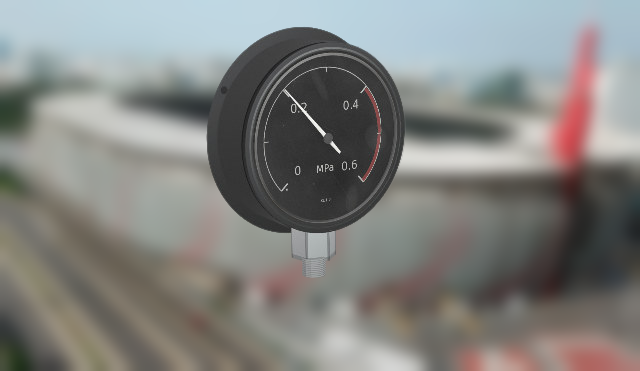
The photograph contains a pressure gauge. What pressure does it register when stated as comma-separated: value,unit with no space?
0.2,MPa
